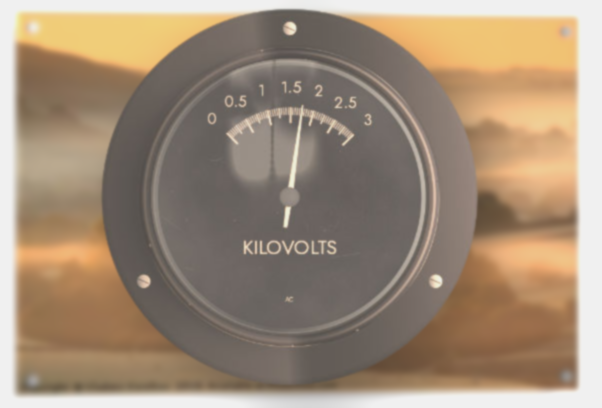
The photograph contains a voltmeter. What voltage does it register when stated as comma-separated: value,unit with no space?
1.75,kV
